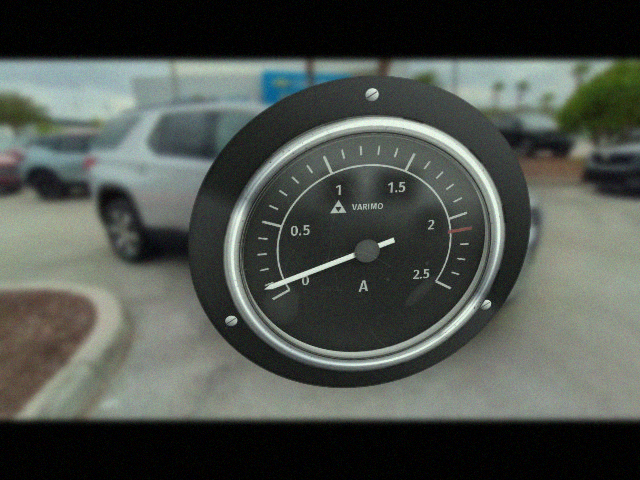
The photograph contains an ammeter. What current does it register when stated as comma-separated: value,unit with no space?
0.1,A
